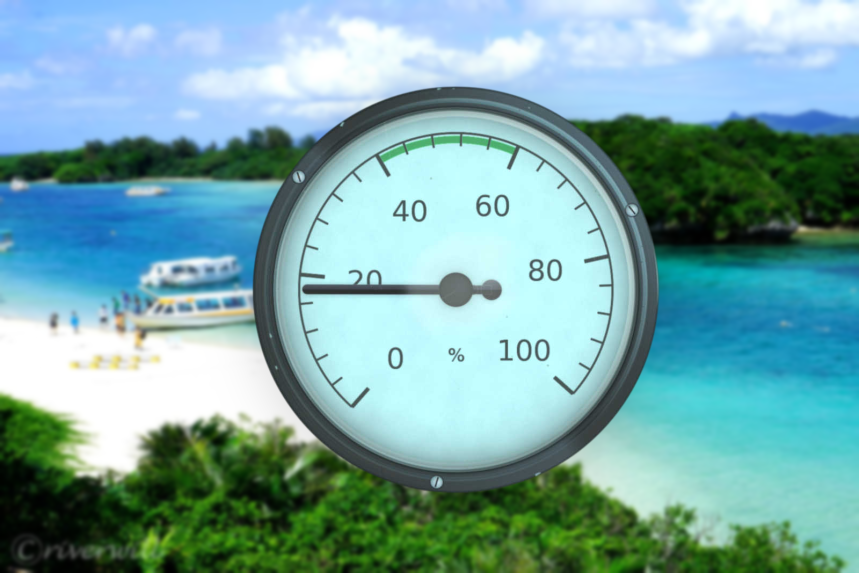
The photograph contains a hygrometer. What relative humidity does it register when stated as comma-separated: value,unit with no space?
18,%
